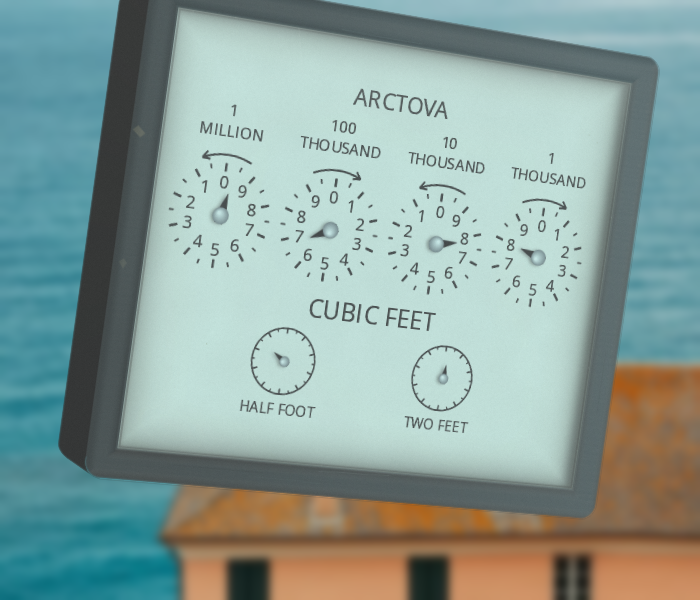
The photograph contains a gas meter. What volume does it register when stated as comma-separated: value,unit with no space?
967800,ft³
